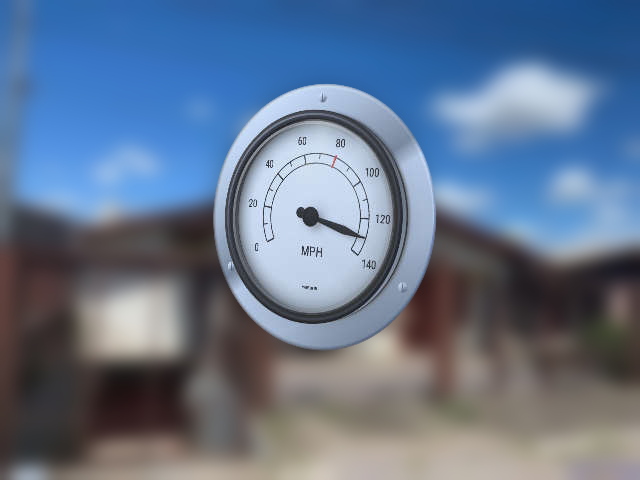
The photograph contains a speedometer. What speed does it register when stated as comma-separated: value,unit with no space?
130,mph
